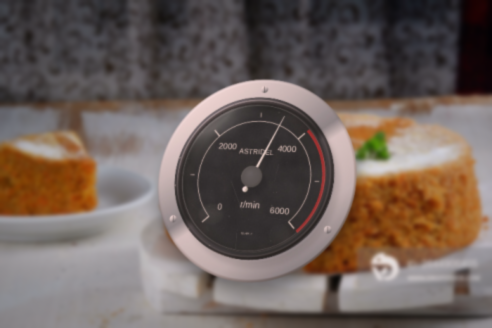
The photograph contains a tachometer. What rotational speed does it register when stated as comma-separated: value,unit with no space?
3500,rpm
